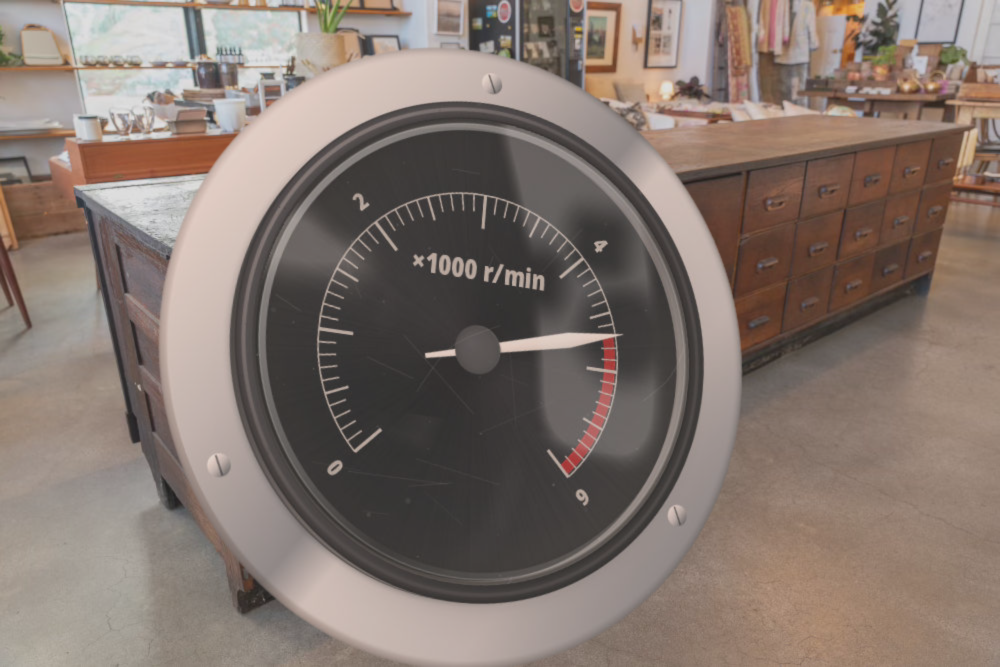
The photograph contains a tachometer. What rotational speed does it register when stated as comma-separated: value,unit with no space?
4700,rpm
